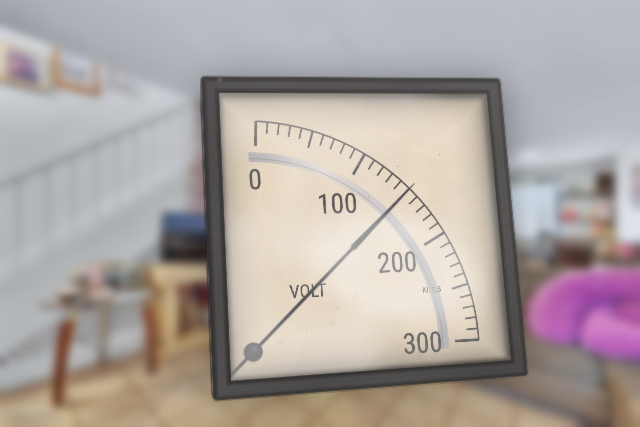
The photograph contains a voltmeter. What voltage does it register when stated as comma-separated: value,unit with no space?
150,V
